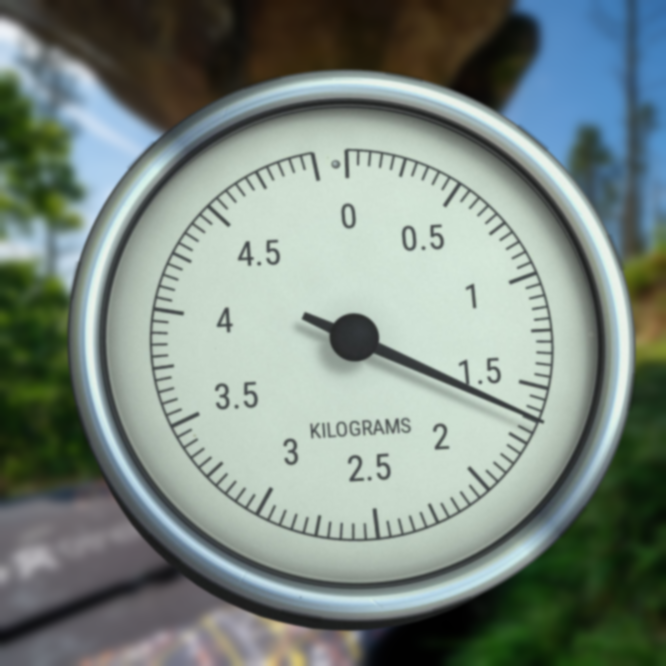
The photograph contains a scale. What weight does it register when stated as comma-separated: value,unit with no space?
1.65,kg
